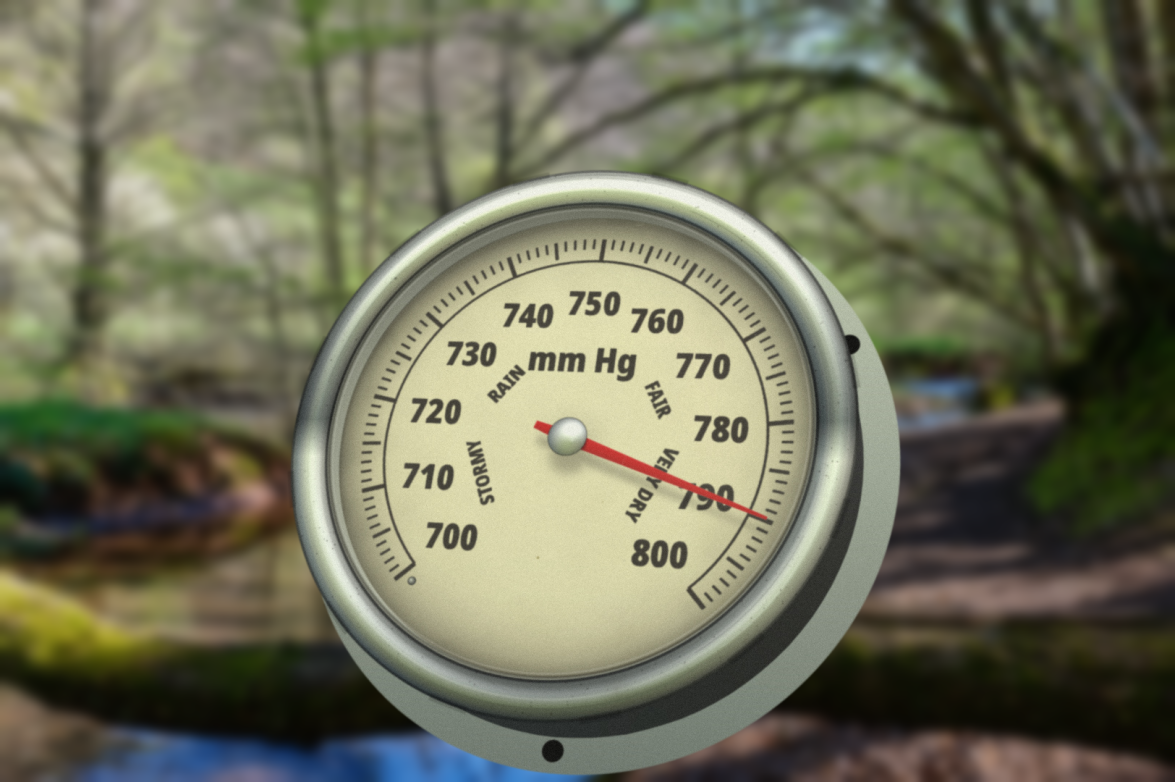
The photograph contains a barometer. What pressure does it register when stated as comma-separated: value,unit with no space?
790,mmHg
